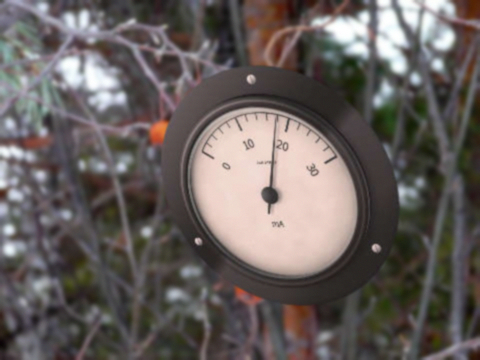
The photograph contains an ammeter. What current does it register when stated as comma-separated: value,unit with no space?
18,mA
